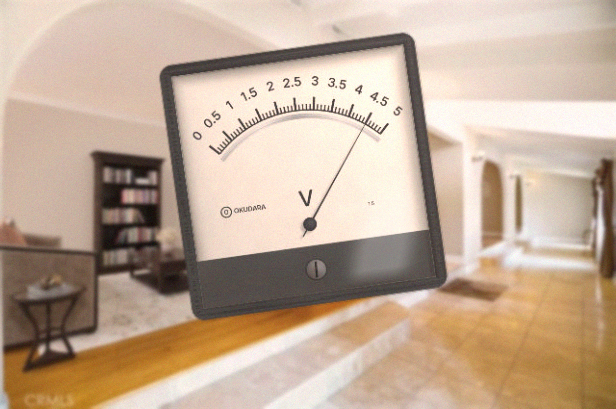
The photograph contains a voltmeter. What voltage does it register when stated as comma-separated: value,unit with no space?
4.5,V
